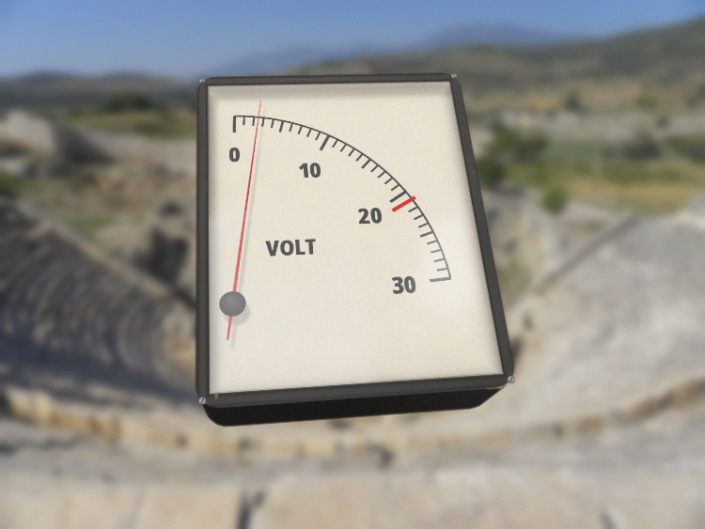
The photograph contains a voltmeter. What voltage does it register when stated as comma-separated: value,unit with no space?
2.5,V
